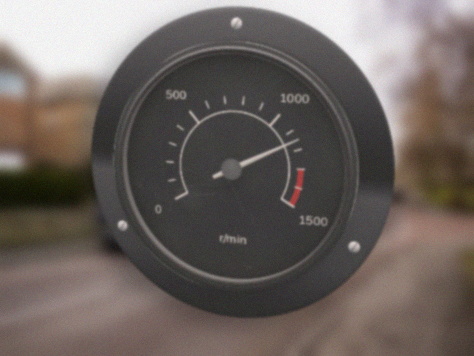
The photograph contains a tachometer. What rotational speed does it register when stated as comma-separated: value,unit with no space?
1150,rpm
